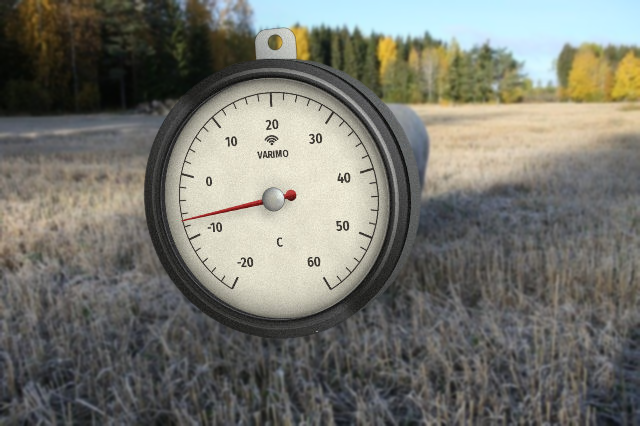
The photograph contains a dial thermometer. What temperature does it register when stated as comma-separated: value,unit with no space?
-7,°C
